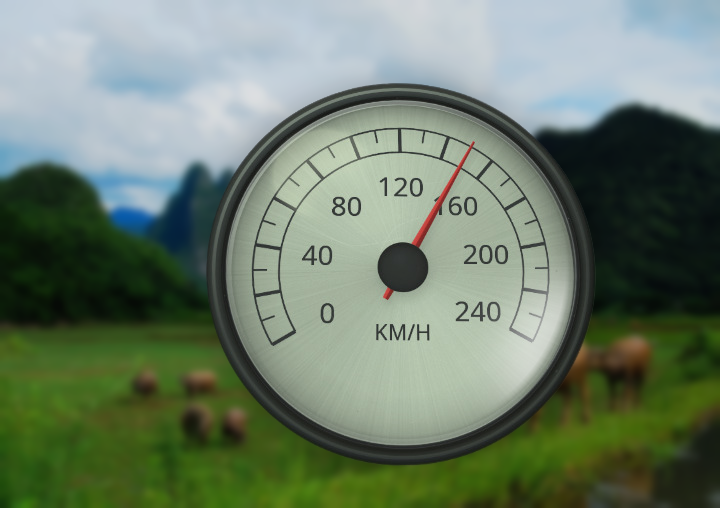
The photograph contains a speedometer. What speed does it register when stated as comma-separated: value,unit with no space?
150,km/h
